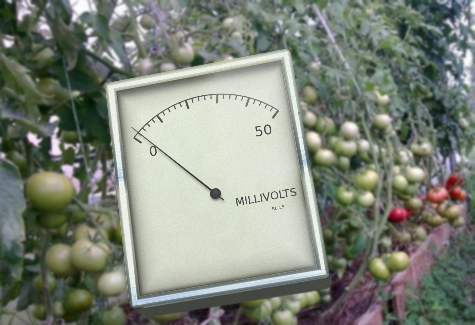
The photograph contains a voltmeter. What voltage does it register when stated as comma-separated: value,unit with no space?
2,mV
